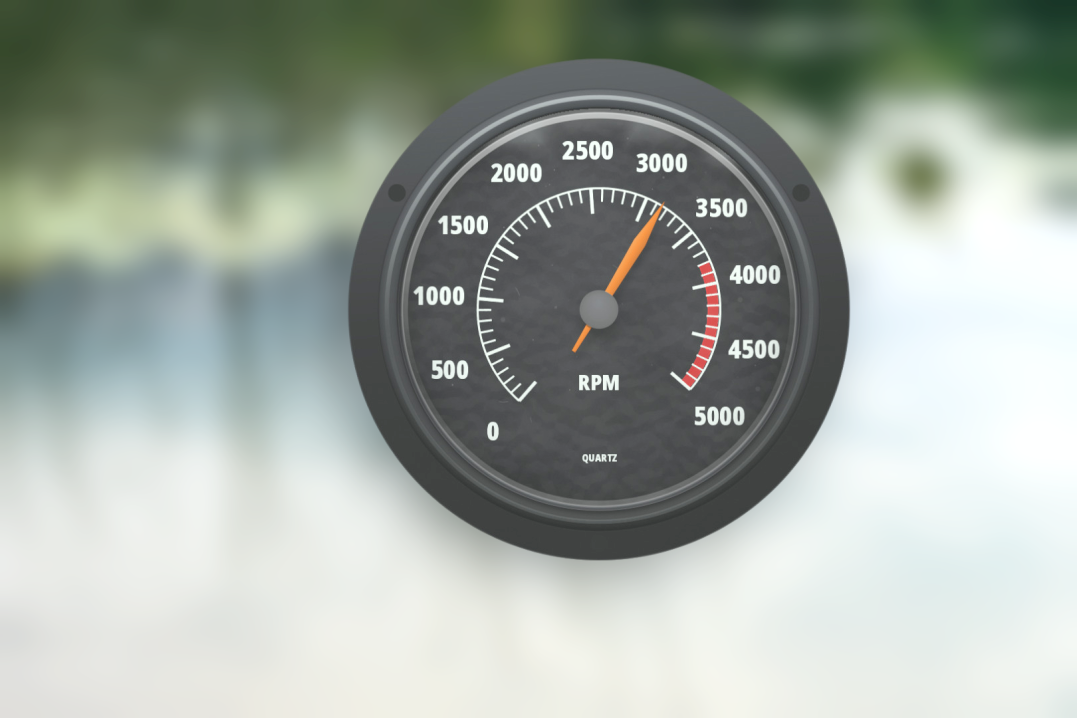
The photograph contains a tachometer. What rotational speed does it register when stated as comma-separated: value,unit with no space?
3150,rpm
